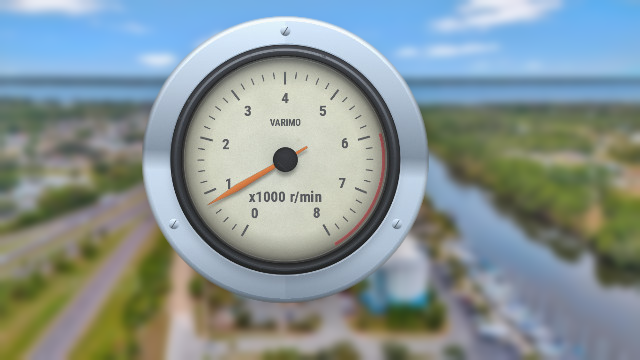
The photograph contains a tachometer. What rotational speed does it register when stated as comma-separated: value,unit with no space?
800,rpm
